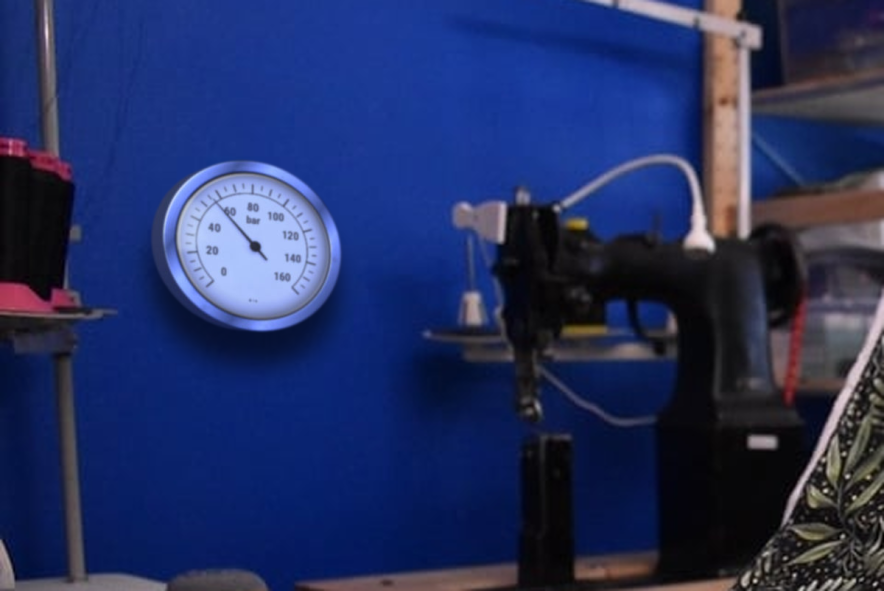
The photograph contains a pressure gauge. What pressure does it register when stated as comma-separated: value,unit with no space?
55,bar
